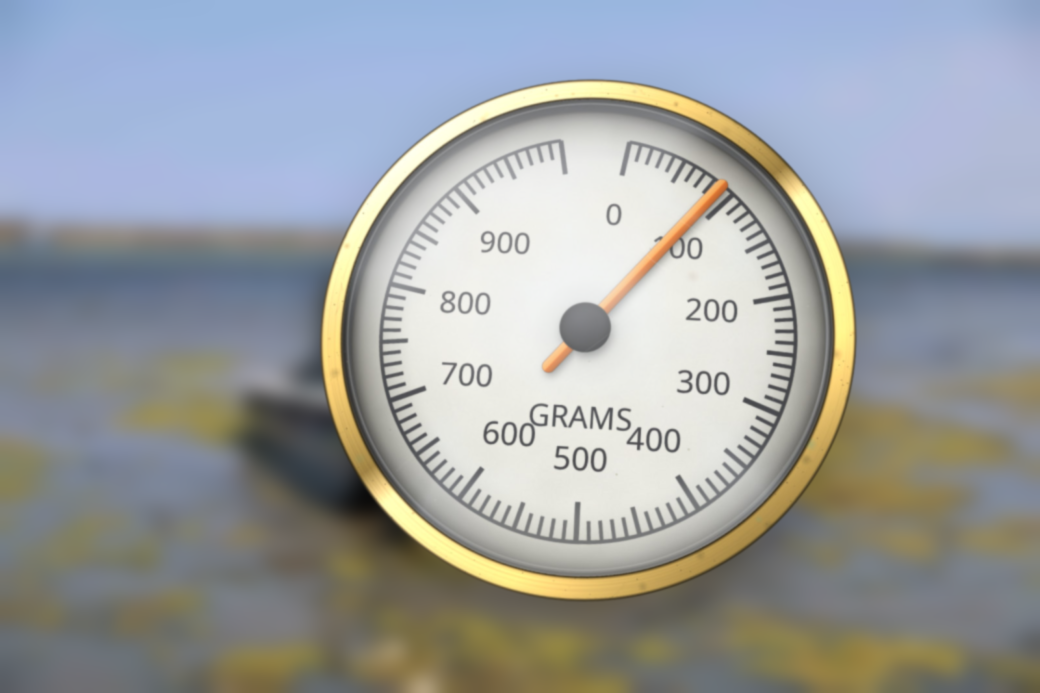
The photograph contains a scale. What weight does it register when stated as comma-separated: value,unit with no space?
90,g
